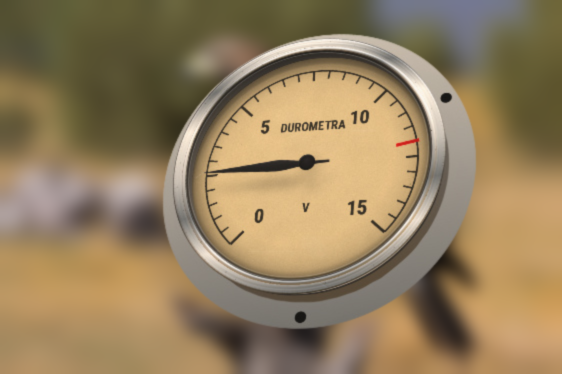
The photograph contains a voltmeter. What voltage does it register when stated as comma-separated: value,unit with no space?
2.5,V
